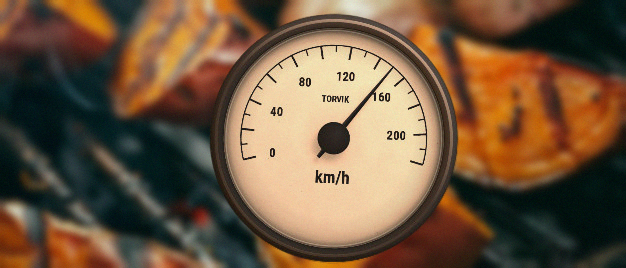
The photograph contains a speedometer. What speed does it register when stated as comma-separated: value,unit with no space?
150,km/h
